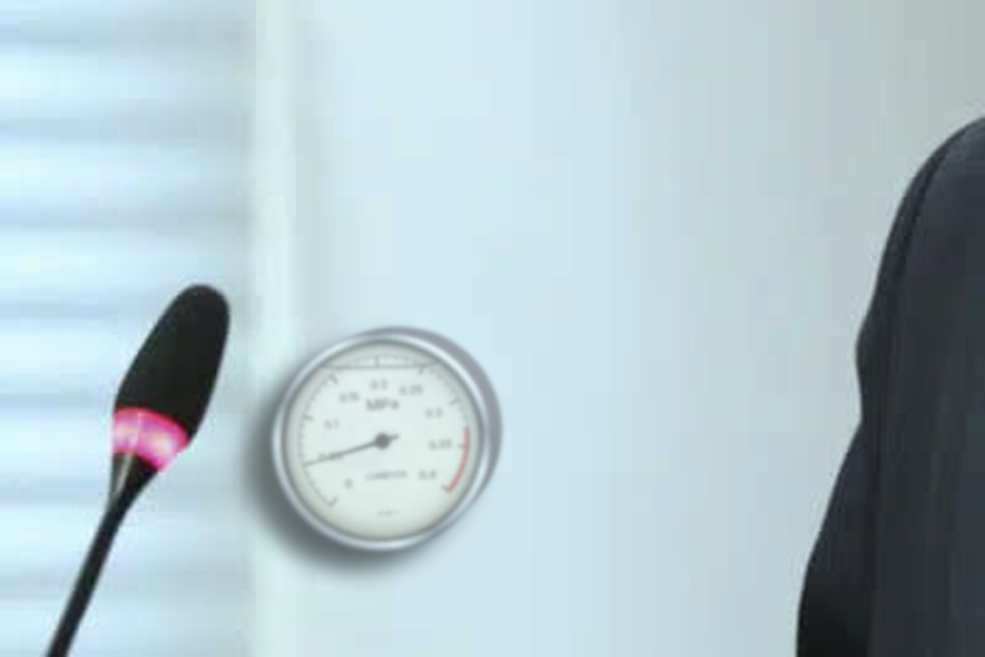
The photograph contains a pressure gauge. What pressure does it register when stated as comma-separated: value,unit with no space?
0.05,MPa
